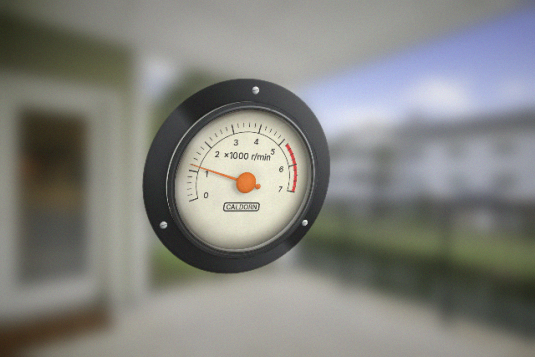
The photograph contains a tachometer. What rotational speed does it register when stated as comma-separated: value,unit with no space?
1200,rpm
